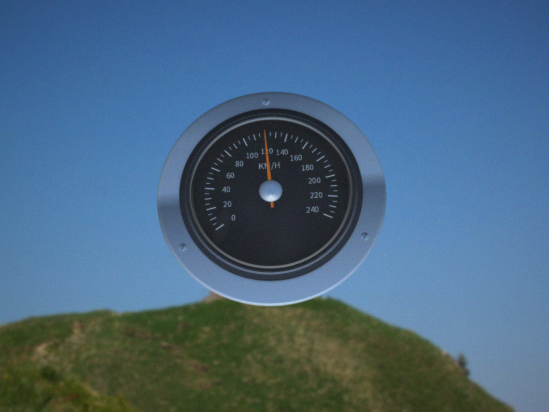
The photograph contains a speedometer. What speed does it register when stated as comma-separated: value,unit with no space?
120,km/h
